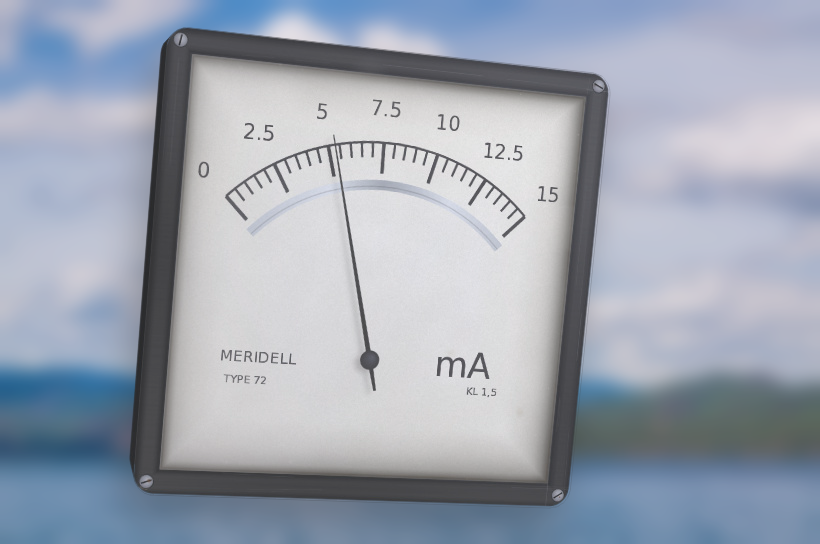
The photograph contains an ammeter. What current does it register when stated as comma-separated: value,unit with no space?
5.25,mA
